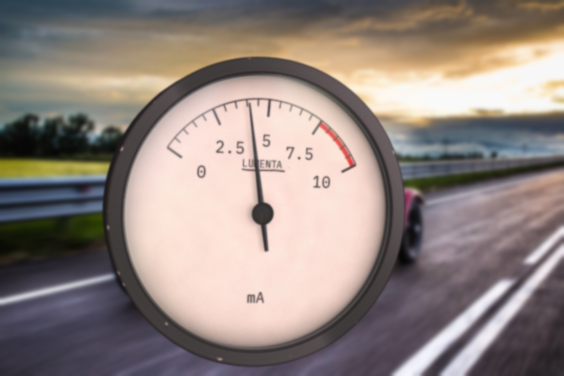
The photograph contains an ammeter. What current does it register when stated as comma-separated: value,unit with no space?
4,mA
